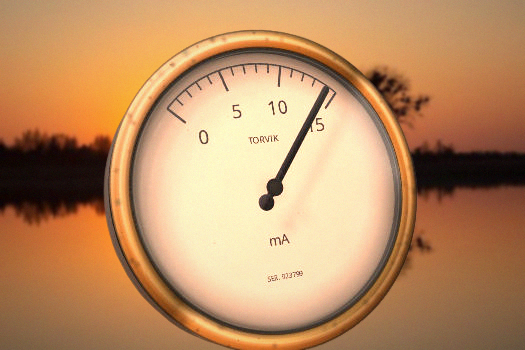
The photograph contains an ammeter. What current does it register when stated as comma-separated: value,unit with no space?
14,mA
